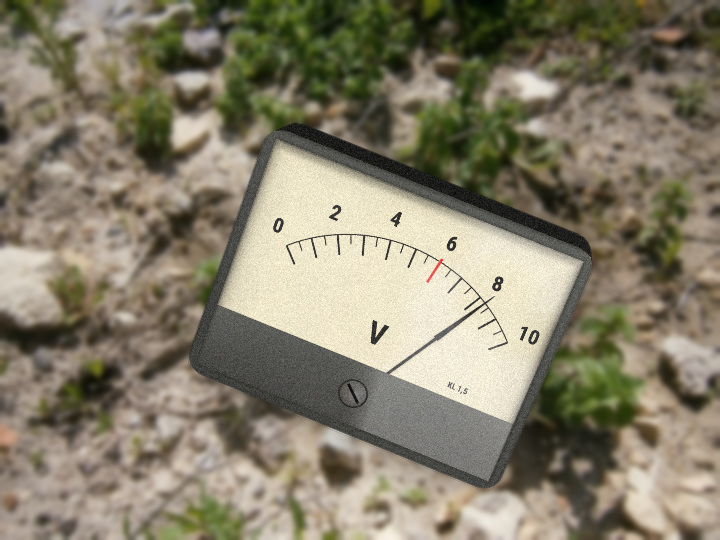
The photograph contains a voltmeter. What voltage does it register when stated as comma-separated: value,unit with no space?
8.25,V
